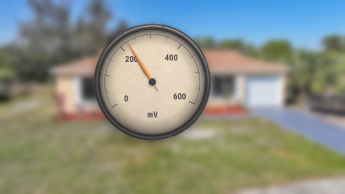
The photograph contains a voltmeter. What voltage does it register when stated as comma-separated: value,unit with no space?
225,mV
